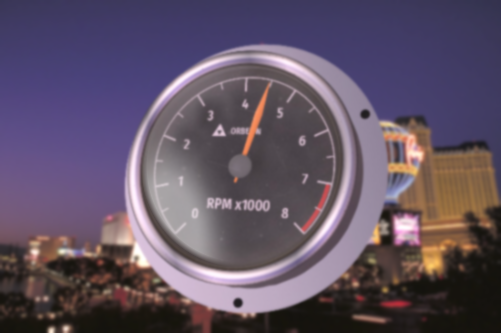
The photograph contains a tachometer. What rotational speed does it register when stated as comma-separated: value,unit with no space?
4500,rpm
